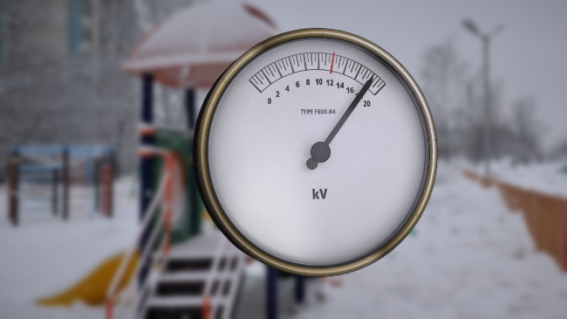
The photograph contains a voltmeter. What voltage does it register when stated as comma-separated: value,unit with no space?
18,kV
